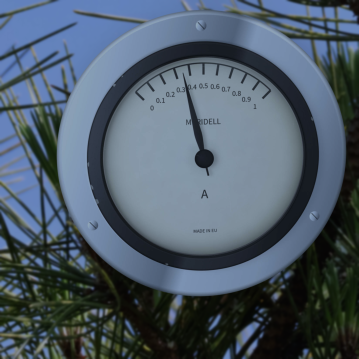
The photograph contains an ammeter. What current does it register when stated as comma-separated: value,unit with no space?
0.35,A
